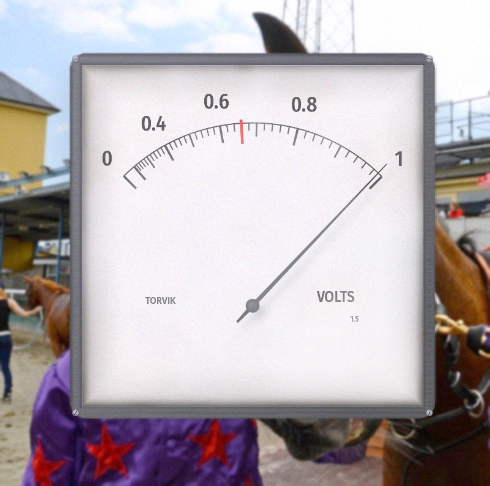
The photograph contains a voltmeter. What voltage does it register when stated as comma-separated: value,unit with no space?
0.99,V
